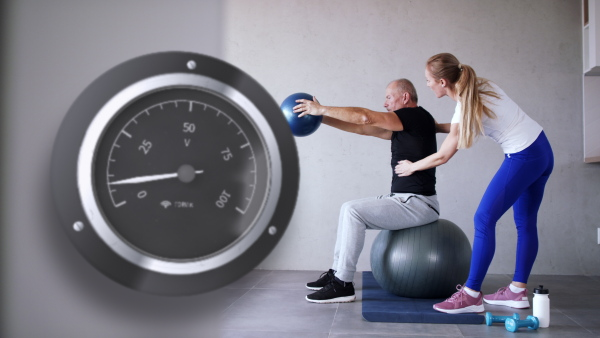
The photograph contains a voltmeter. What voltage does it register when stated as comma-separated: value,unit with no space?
7.5,V
